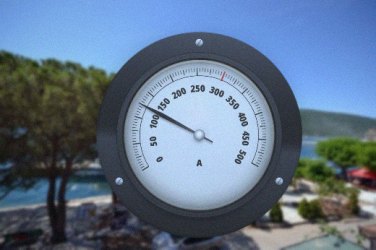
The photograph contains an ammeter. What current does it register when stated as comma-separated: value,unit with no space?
125,A
